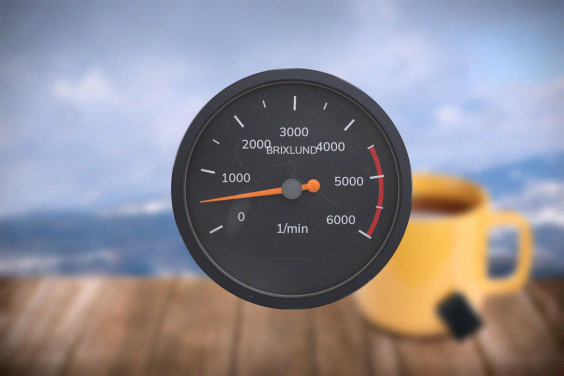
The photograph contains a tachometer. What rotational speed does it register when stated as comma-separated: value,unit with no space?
500,rpm
